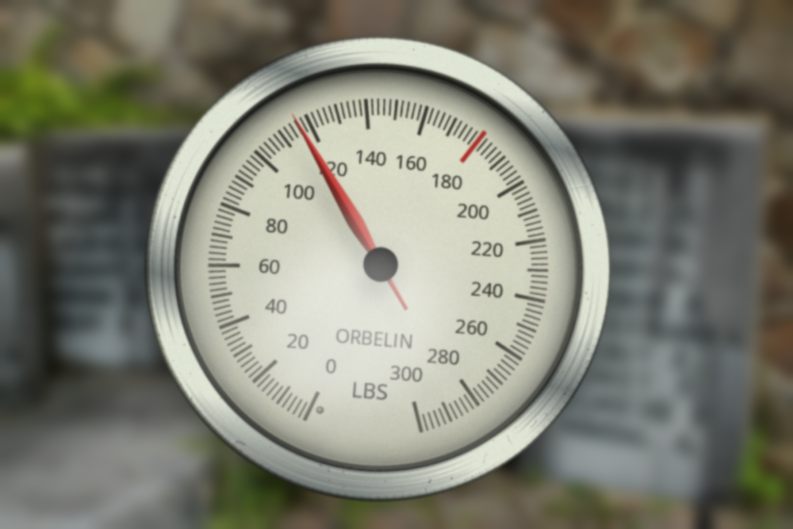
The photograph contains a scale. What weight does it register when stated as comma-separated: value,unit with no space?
116,lb
